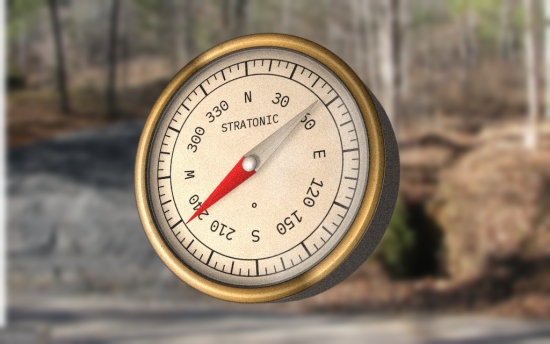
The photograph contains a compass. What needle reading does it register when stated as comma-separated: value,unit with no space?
235,°
